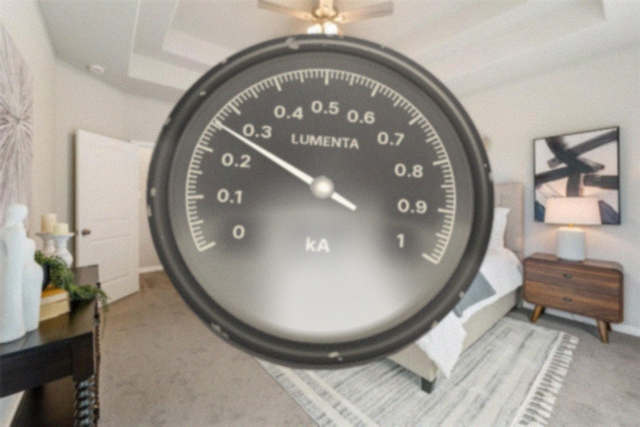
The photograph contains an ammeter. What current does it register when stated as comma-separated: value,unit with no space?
0.25,kA
